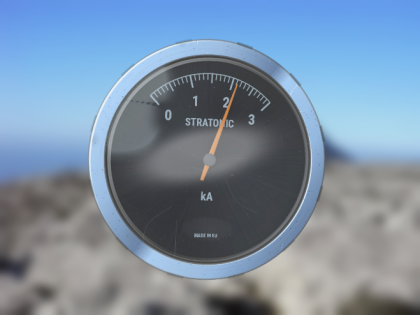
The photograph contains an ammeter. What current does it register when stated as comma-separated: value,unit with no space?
2.1,kA
